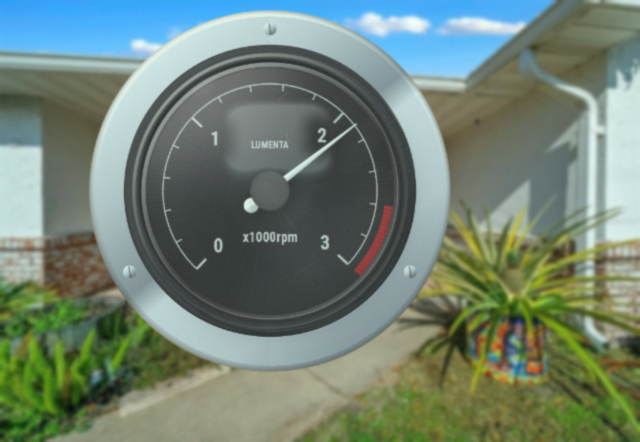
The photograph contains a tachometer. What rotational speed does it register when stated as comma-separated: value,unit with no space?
2100,rpm
